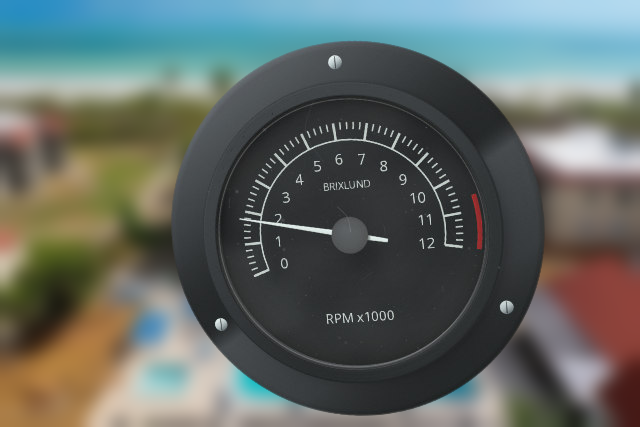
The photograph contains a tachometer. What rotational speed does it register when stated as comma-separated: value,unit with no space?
1800,rpm
